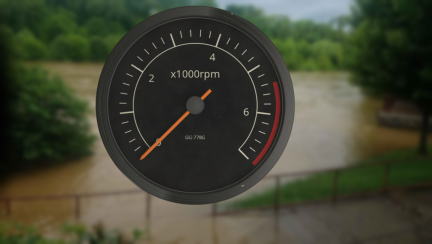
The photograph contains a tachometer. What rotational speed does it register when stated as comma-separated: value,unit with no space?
0,rpm
